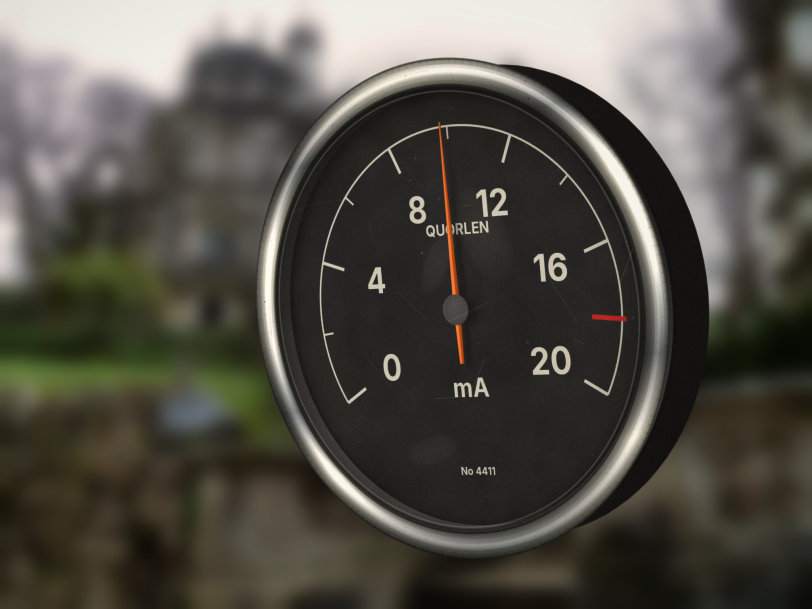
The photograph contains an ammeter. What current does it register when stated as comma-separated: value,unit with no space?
10,mA
